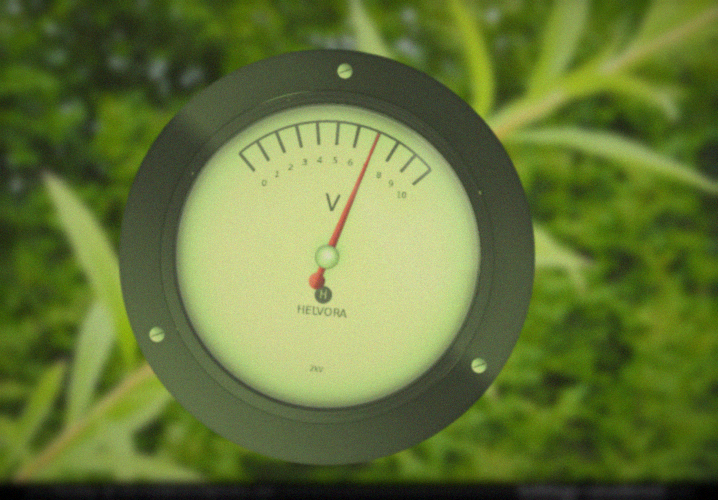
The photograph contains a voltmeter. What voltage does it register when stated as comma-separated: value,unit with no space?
7,V
